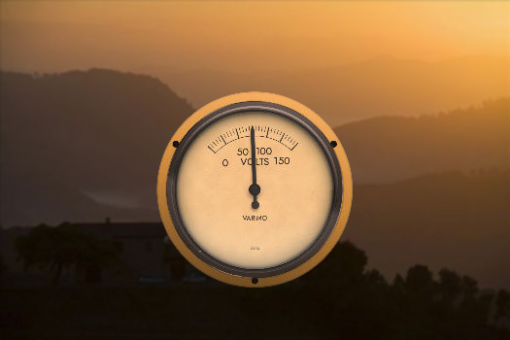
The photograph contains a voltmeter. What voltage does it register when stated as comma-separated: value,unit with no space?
75,V
